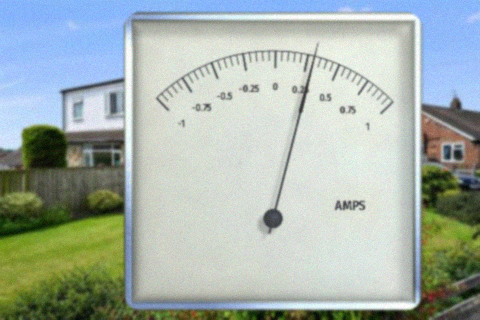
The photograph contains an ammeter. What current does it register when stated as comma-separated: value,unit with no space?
0.3,A
